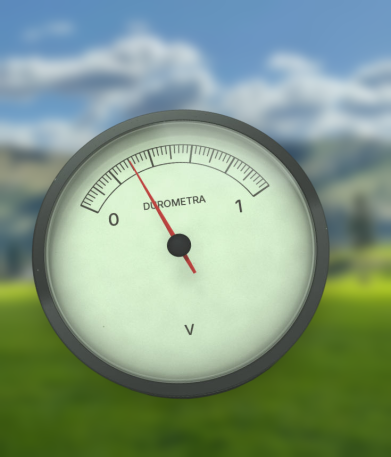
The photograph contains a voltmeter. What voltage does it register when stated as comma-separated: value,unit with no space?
0.3,V
